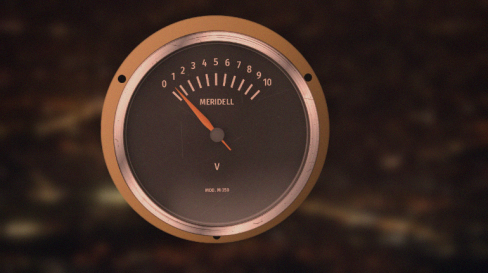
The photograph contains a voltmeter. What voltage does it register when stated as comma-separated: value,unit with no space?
0.5,V
